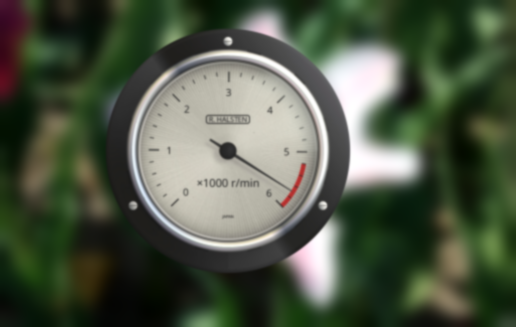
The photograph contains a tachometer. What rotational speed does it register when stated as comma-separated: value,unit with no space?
5700,rpm
